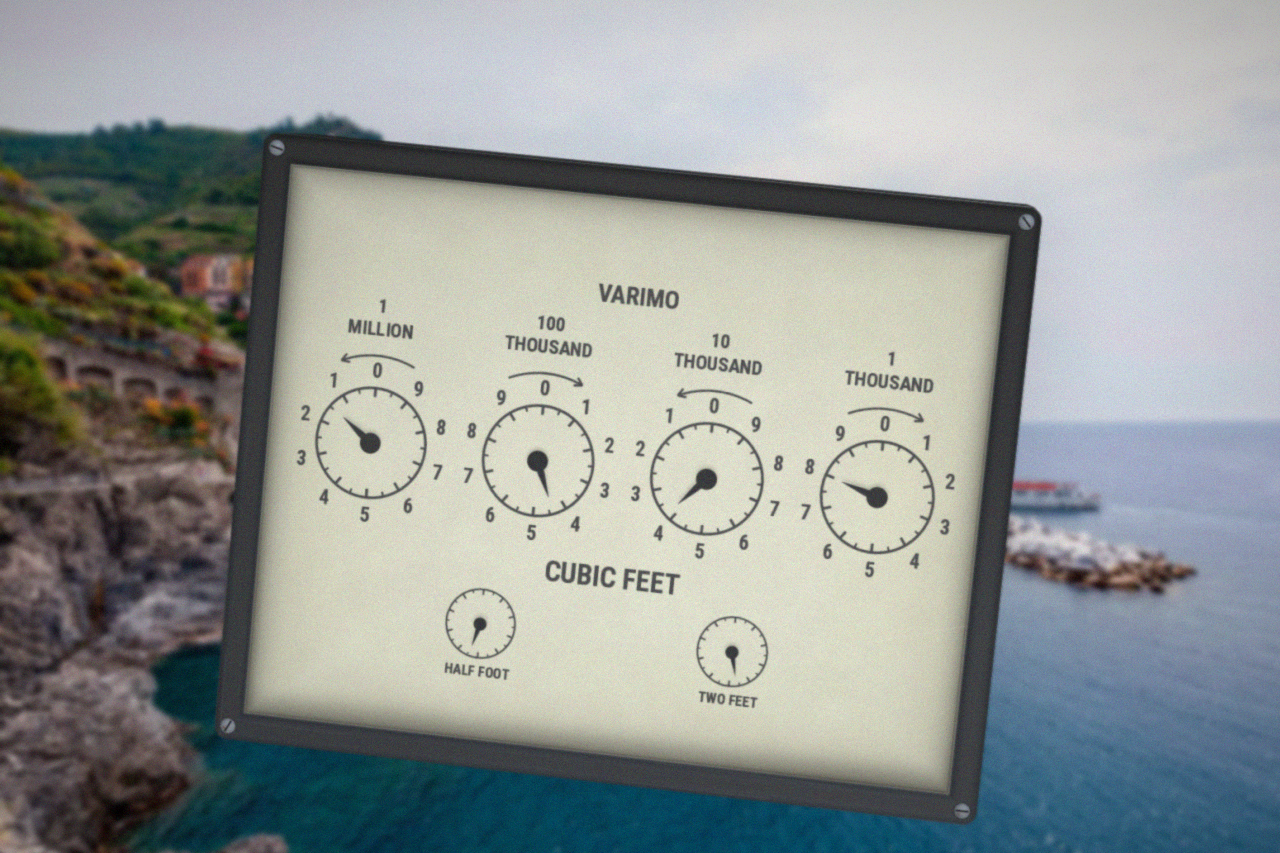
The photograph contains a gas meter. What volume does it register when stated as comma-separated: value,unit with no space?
143800,ft³
